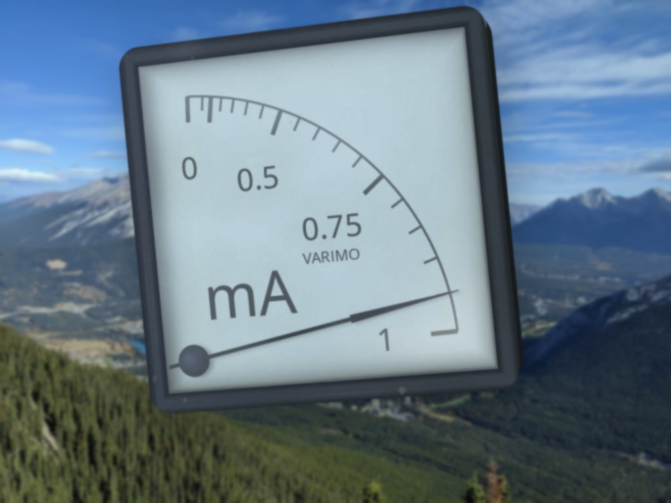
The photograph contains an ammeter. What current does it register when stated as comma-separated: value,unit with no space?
0.95,mA
